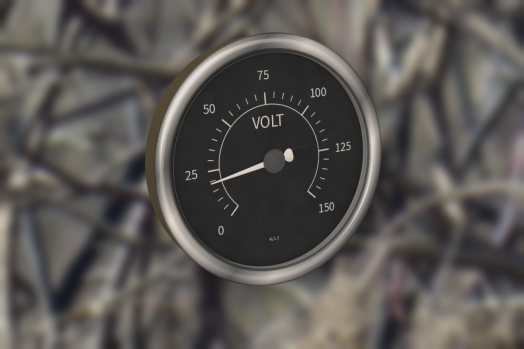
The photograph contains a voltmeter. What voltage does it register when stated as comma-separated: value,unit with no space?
20,V
